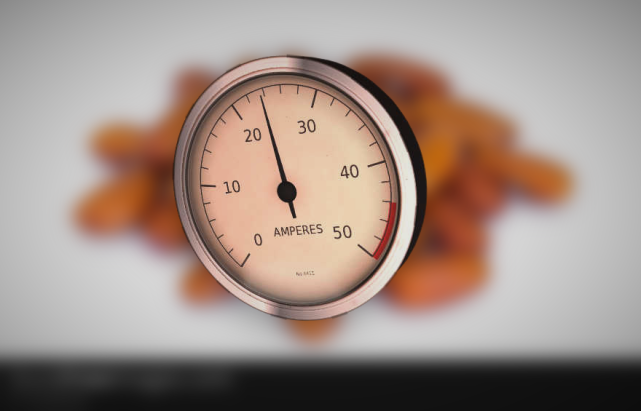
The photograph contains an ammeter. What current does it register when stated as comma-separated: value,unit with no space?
24,A
